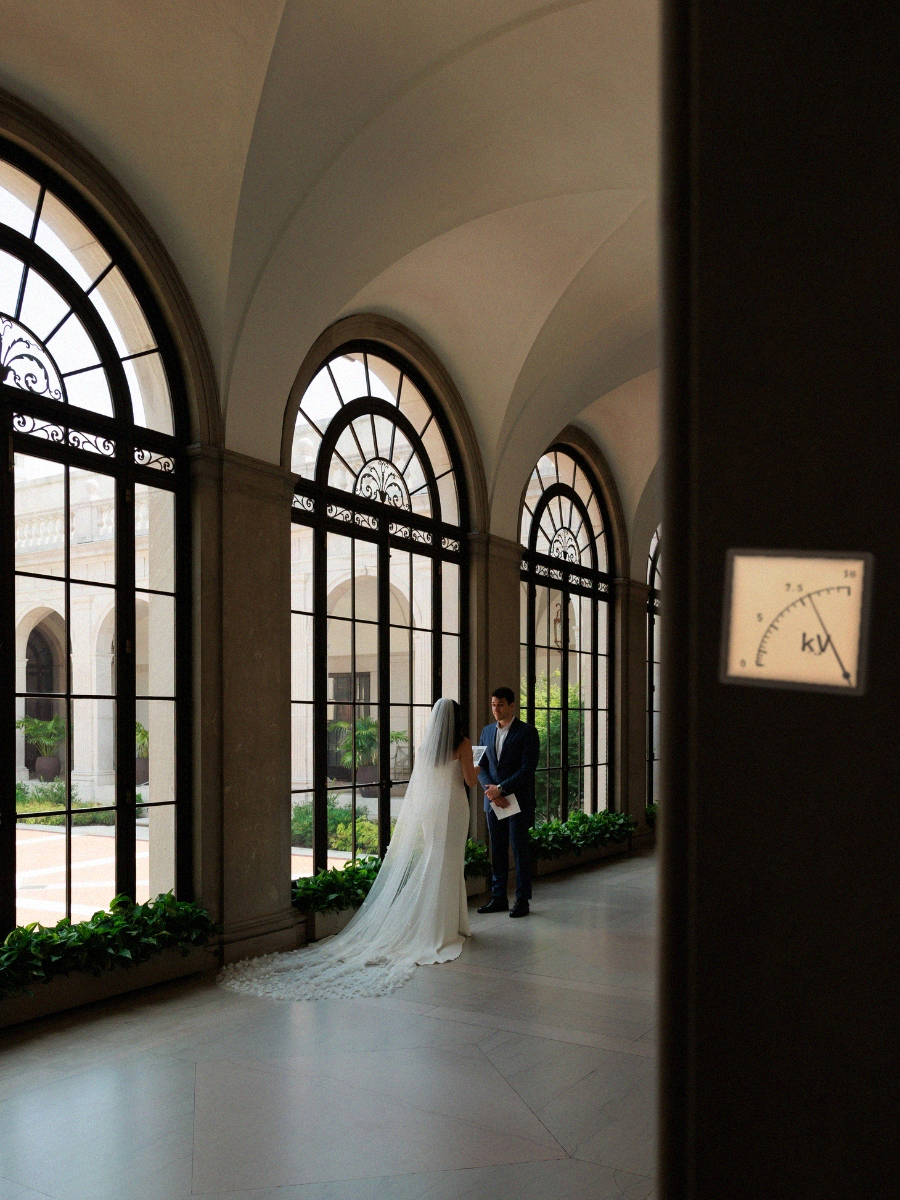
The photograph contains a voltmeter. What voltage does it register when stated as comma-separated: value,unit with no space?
8,kV
